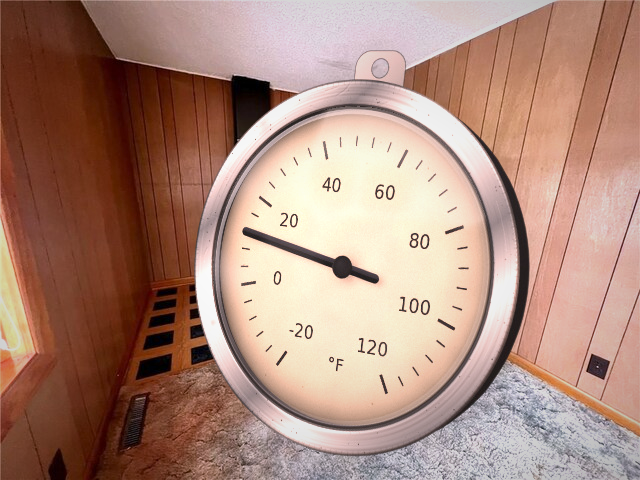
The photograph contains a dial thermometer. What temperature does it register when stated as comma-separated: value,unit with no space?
12,°F
